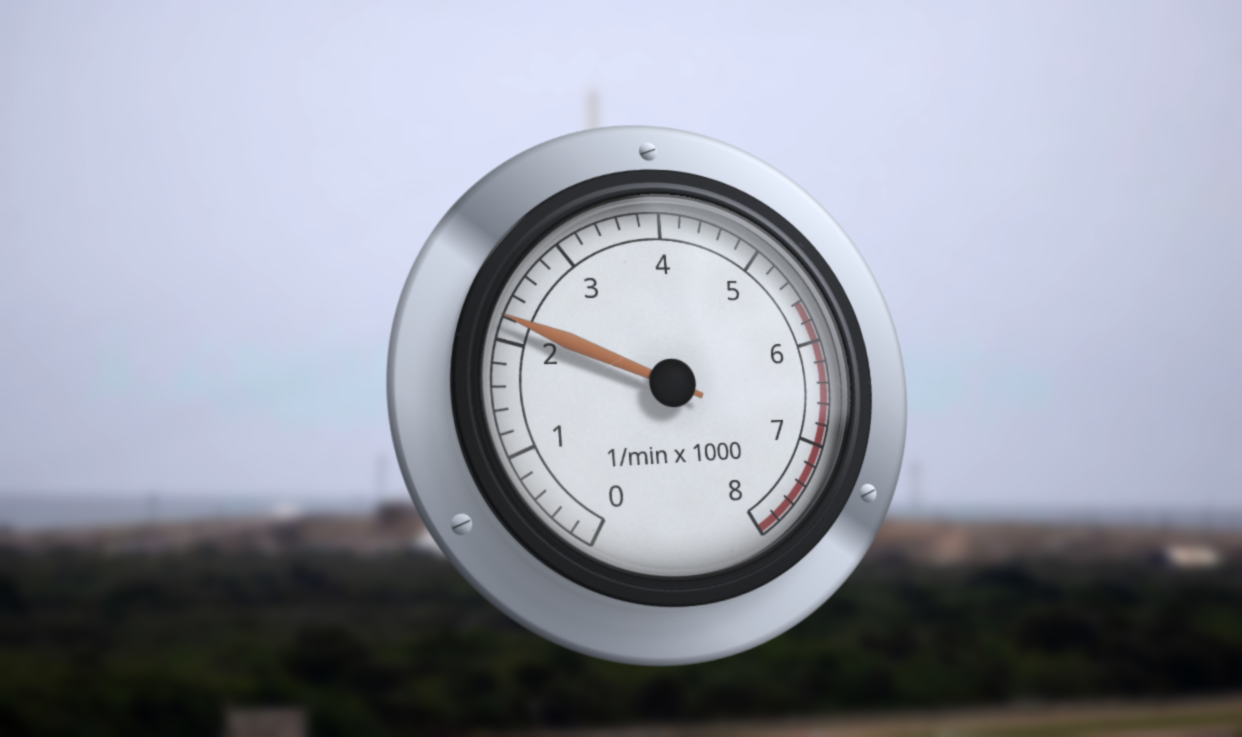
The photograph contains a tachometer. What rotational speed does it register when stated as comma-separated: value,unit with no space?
2200,rpm
